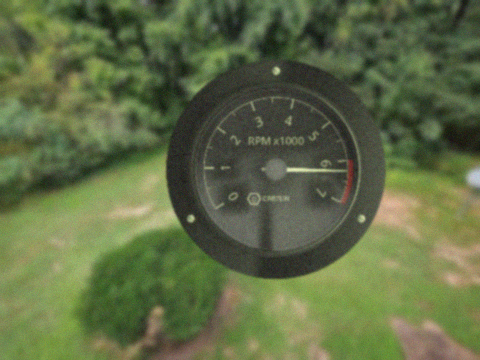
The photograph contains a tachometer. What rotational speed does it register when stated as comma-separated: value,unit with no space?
6250,rpm
